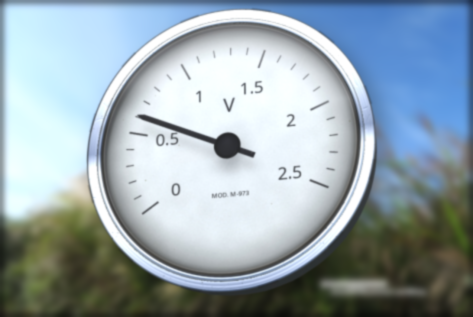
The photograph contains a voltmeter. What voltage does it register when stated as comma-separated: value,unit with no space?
0.6,V
